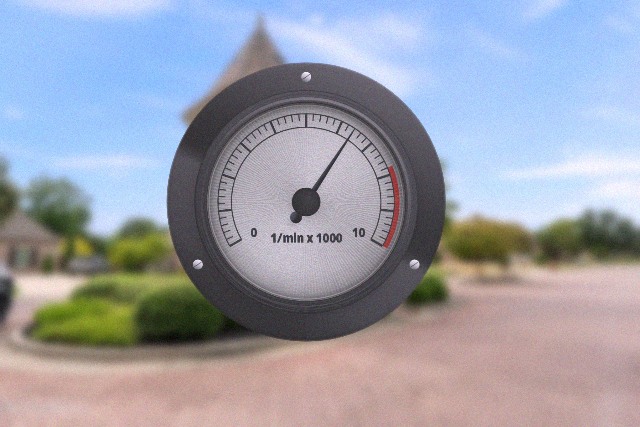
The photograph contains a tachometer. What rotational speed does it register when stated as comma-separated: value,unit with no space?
6400,rpm
